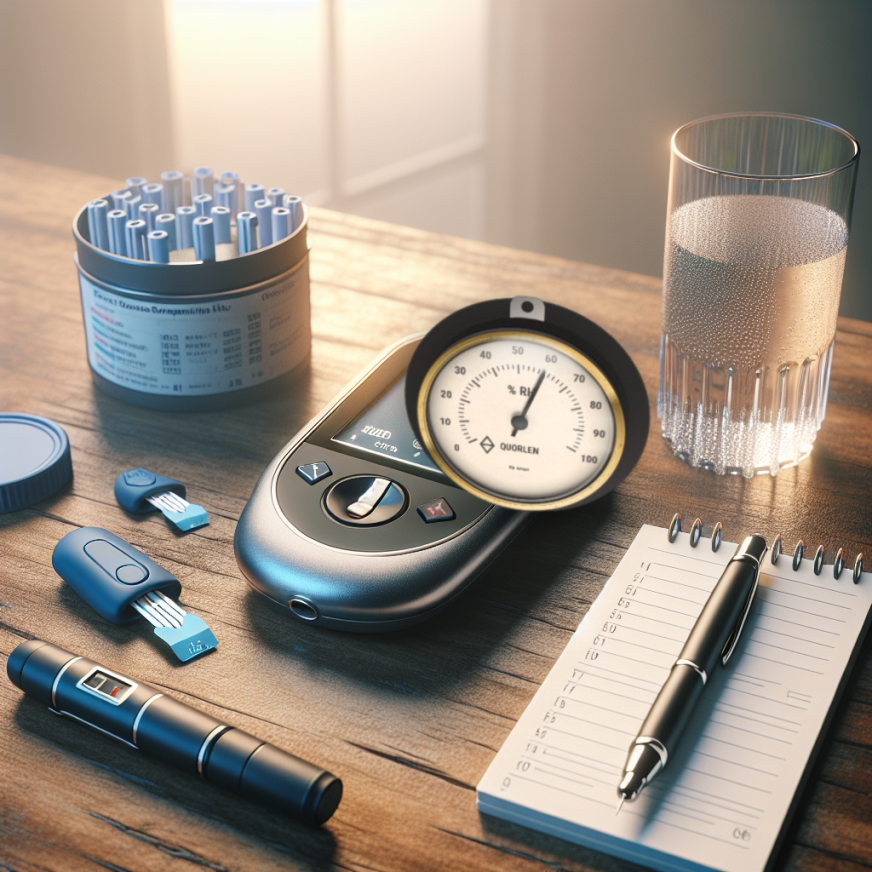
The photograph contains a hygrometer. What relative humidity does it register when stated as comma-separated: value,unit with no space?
60,%
